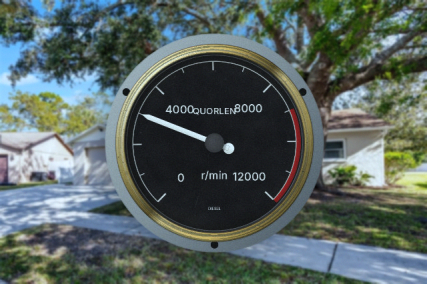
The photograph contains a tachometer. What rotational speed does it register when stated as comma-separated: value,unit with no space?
3000,rpm
